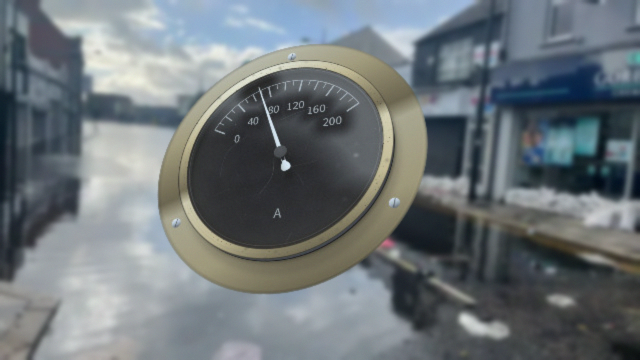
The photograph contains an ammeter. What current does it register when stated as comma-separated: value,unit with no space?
70,A
